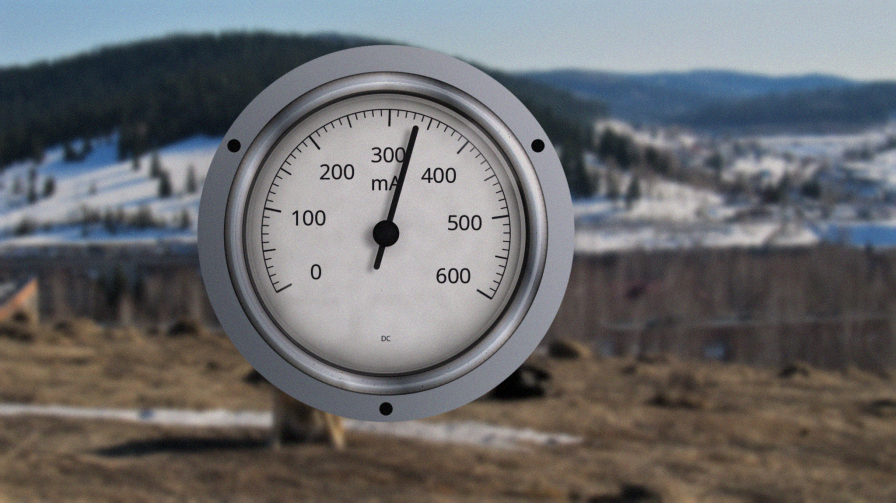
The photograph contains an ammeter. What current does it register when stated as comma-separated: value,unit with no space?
335,mA
